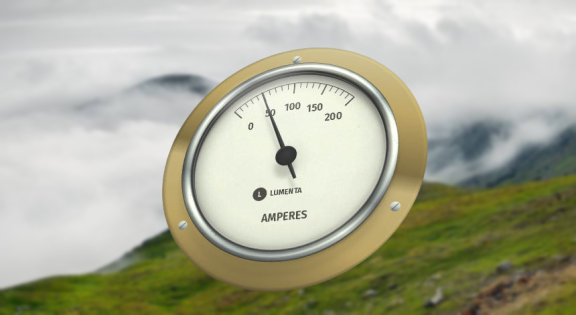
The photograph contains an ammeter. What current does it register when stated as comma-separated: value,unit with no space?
50,A
